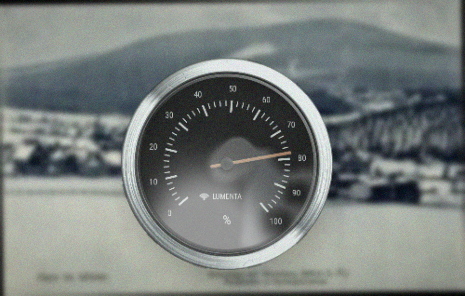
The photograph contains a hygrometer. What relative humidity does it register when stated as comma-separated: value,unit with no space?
78,%
